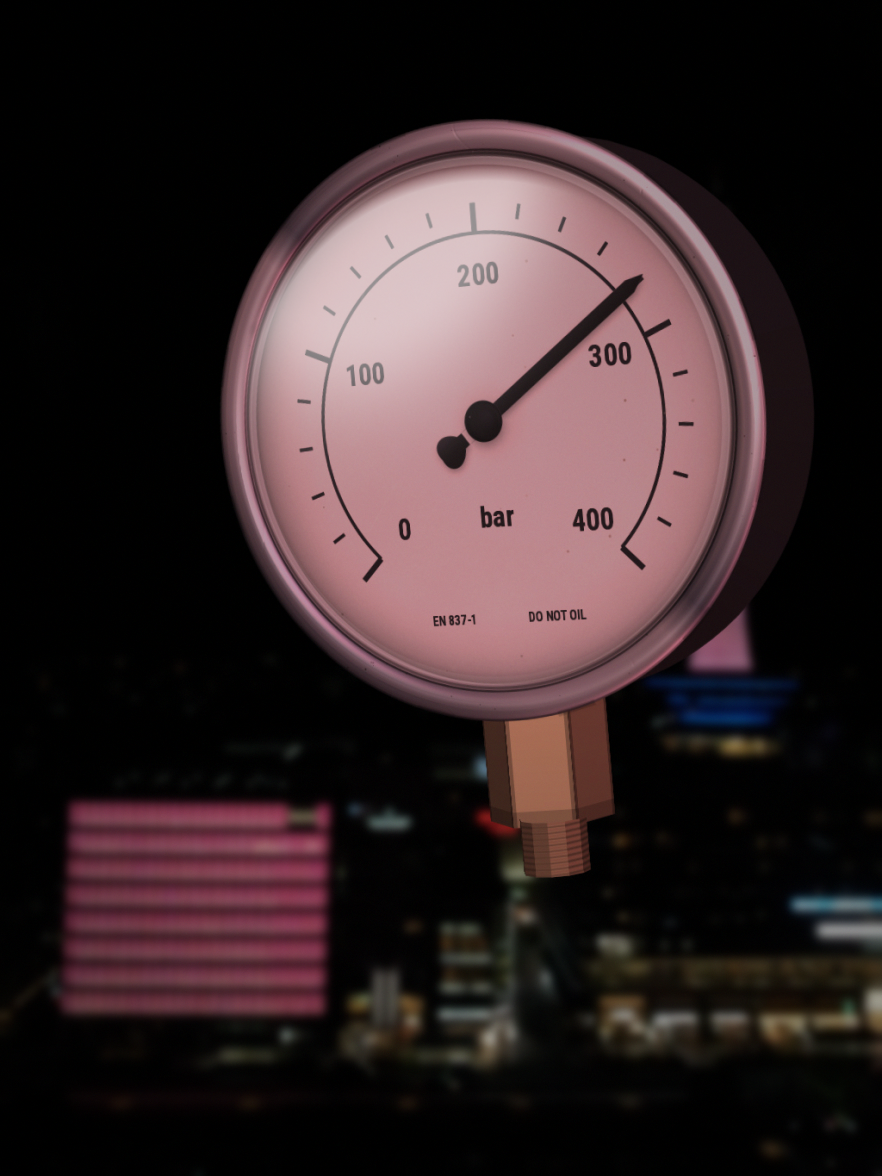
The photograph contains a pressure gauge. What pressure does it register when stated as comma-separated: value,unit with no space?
280,bar
